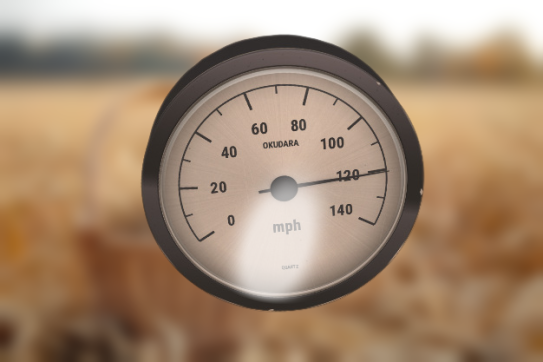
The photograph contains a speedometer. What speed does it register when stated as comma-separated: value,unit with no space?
120,mph
